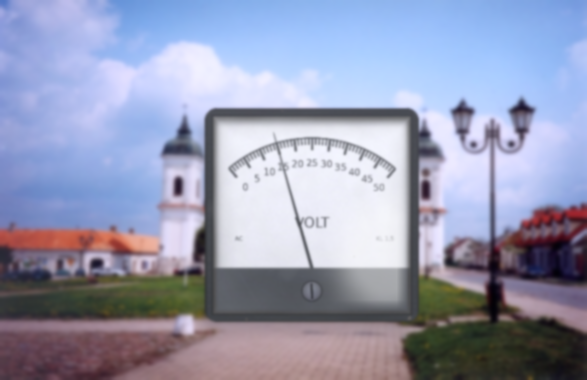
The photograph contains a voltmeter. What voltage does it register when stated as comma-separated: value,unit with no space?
15,V
